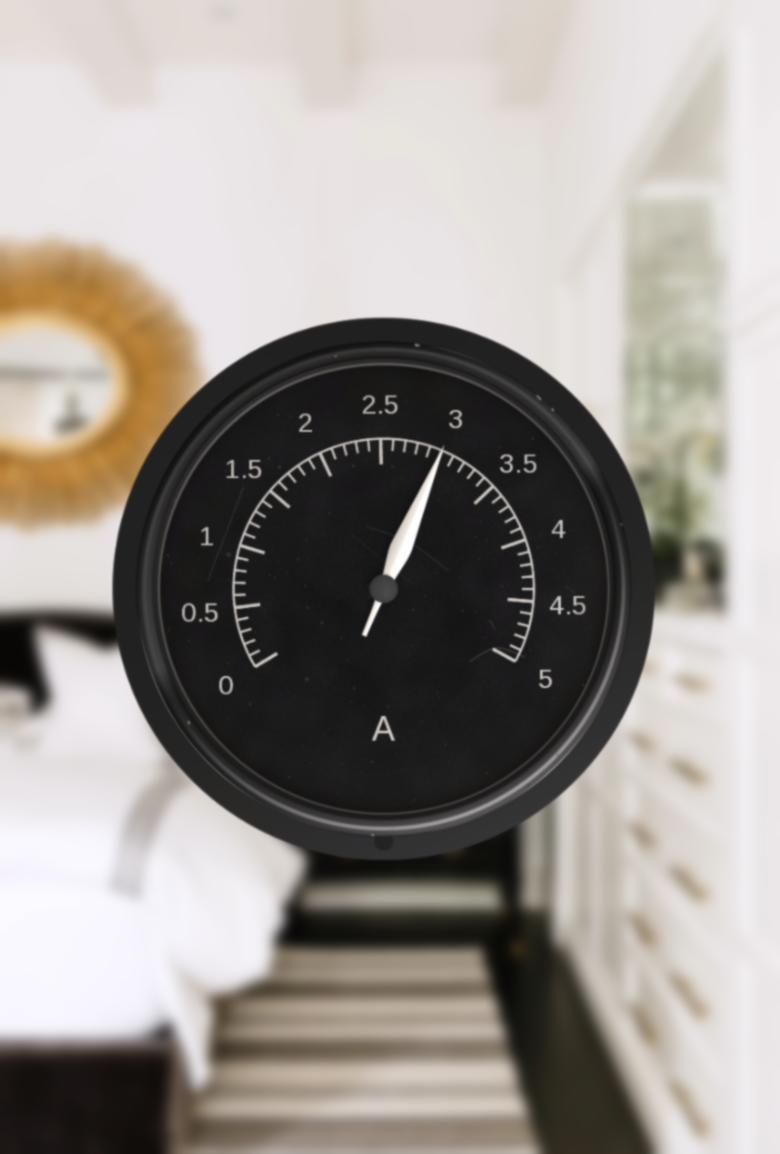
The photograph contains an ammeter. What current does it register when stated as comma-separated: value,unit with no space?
3,A
